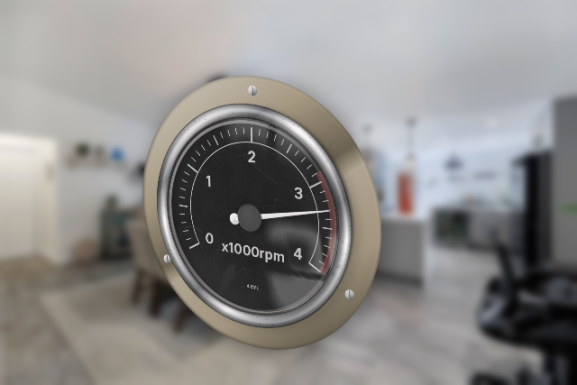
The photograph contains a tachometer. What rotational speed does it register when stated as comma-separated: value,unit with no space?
3300,rpm
